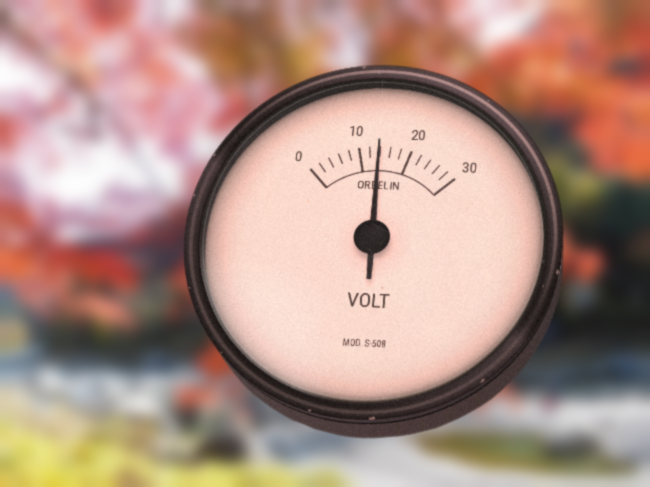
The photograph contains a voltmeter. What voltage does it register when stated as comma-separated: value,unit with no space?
14,V
